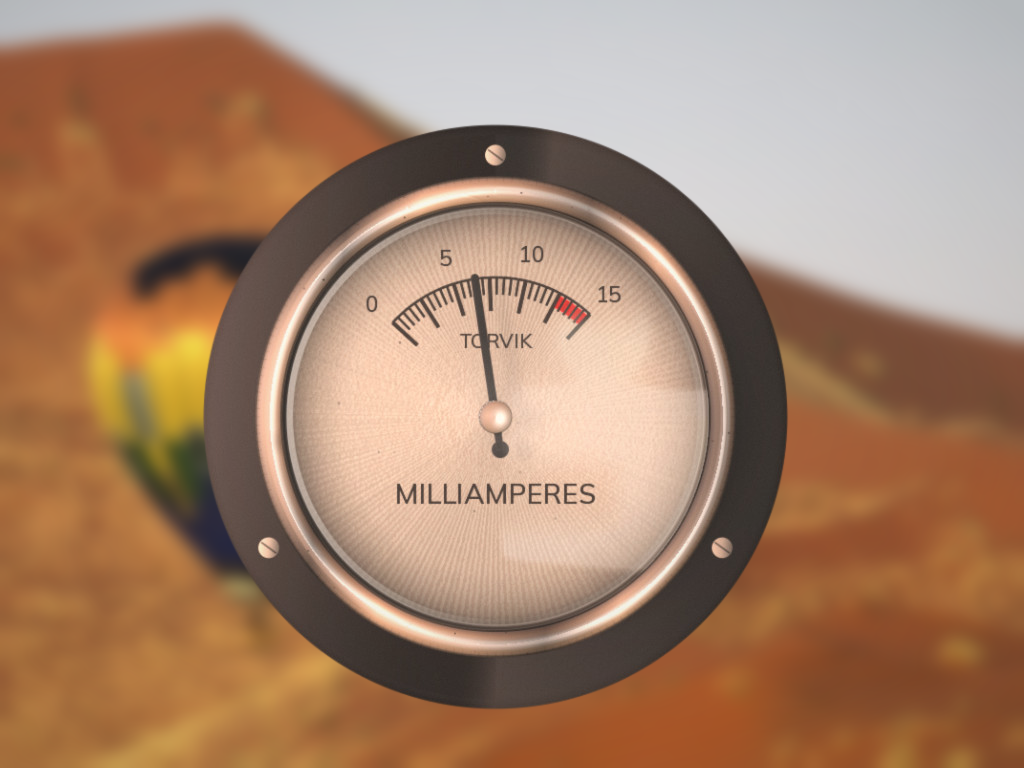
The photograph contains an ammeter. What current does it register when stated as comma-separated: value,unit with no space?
6.5,mA
